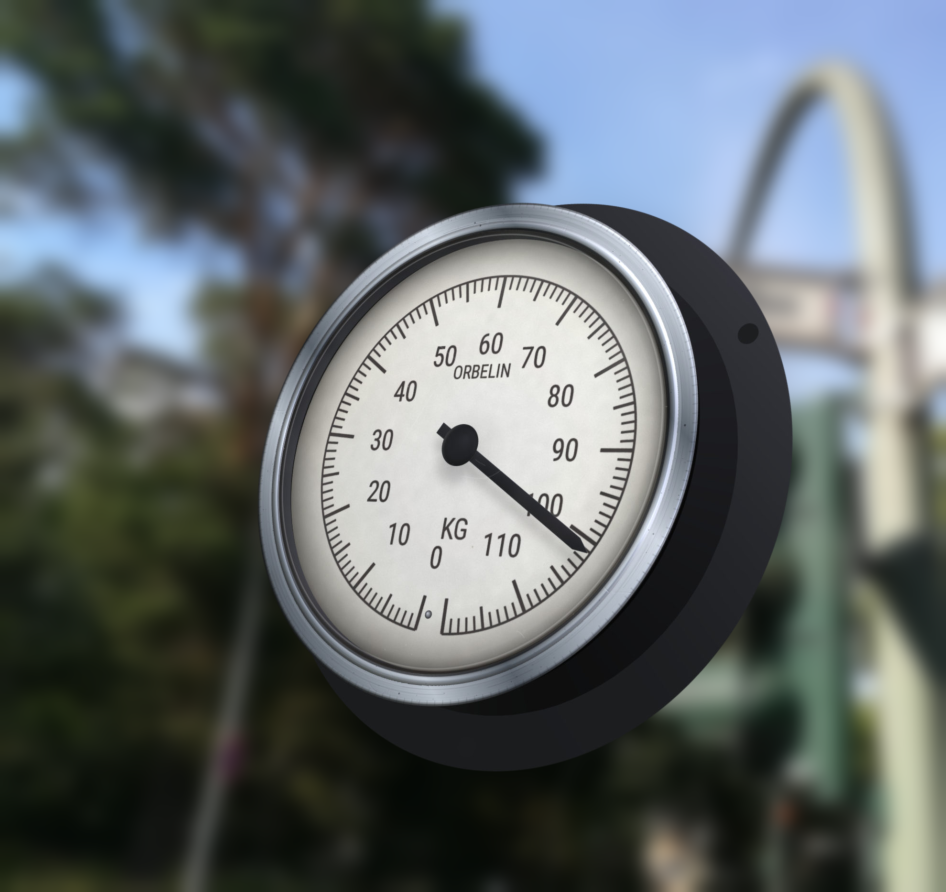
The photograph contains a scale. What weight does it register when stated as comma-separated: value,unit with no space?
101,kg
